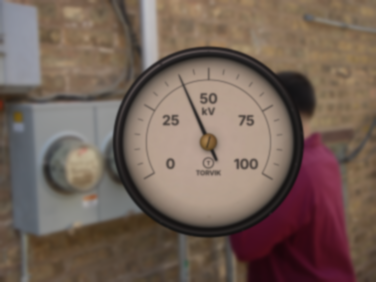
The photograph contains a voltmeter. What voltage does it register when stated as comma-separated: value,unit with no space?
40,kV
